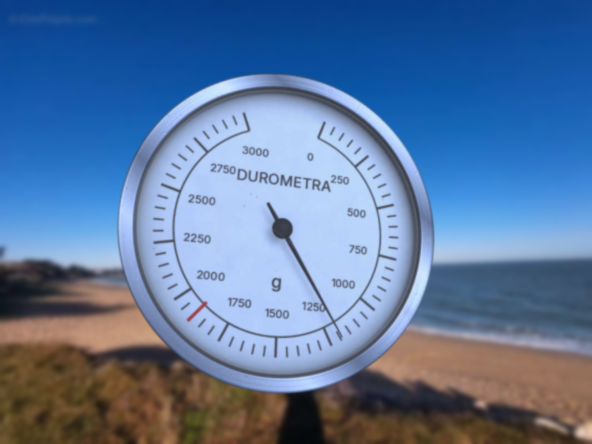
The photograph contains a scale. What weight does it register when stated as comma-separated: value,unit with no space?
1200,g
